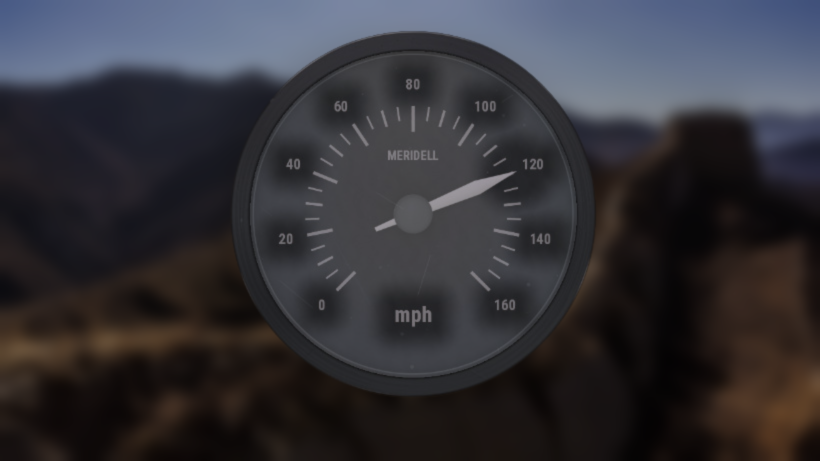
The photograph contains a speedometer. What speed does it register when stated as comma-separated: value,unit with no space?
120,mph
